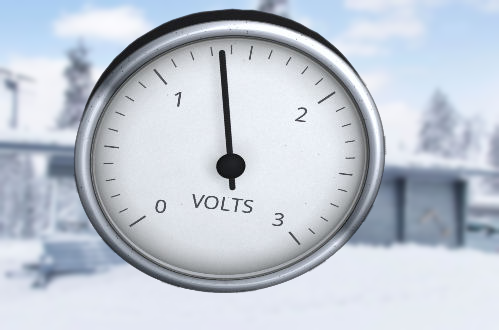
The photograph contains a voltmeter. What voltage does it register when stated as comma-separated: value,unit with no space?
1.35,V
